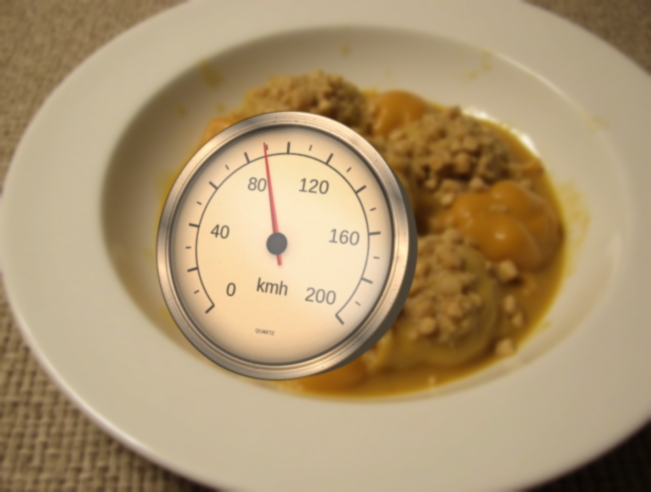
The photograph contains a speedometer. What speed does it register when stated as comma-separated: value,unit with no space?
90,km/h
